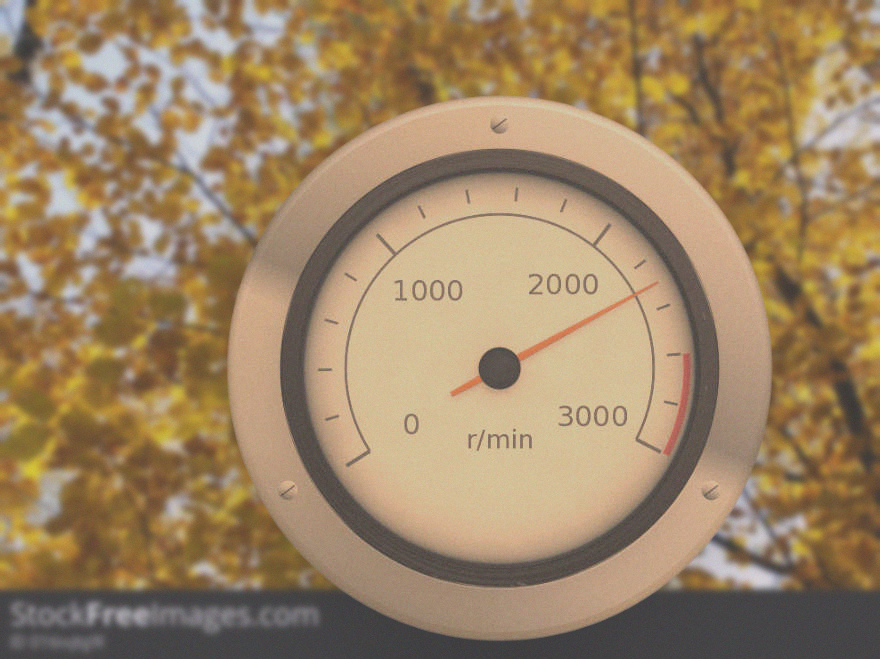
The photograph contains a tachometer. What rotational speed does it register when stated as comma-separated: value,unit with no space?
2300,rpm
